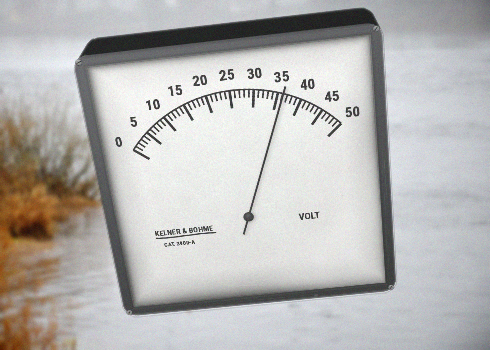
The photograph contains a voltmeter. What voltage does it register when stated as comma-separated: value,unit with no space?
36,V
